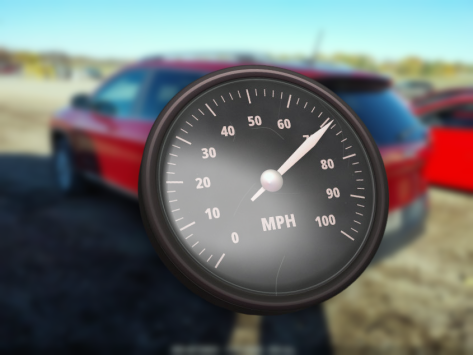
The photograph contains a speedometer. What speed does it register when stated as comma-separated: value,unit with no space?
71,mph
